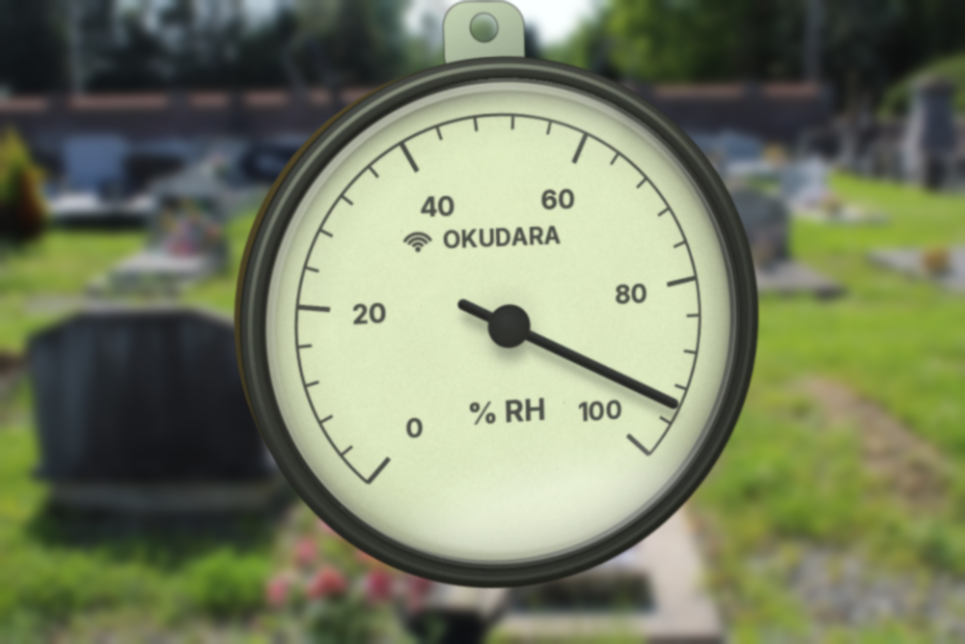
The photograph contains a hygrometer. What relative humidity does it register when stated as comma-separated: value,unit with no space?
94,%
